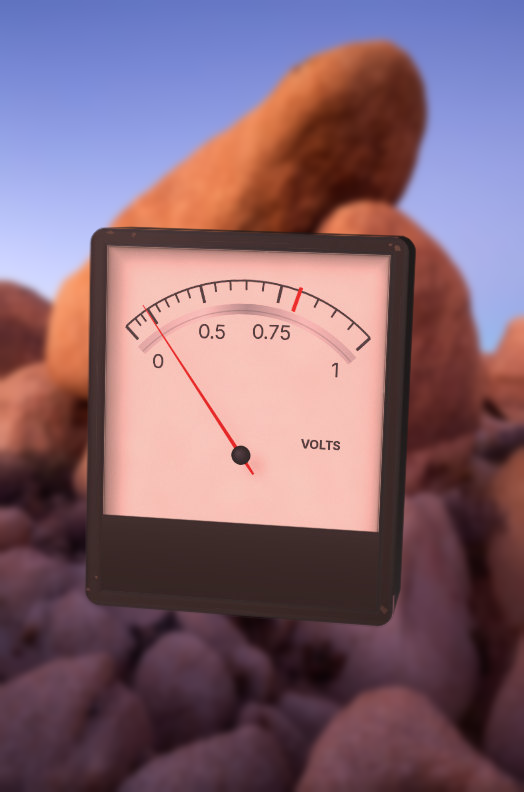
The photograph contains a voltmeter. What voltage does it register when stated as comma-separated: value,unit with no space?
0.25,V
